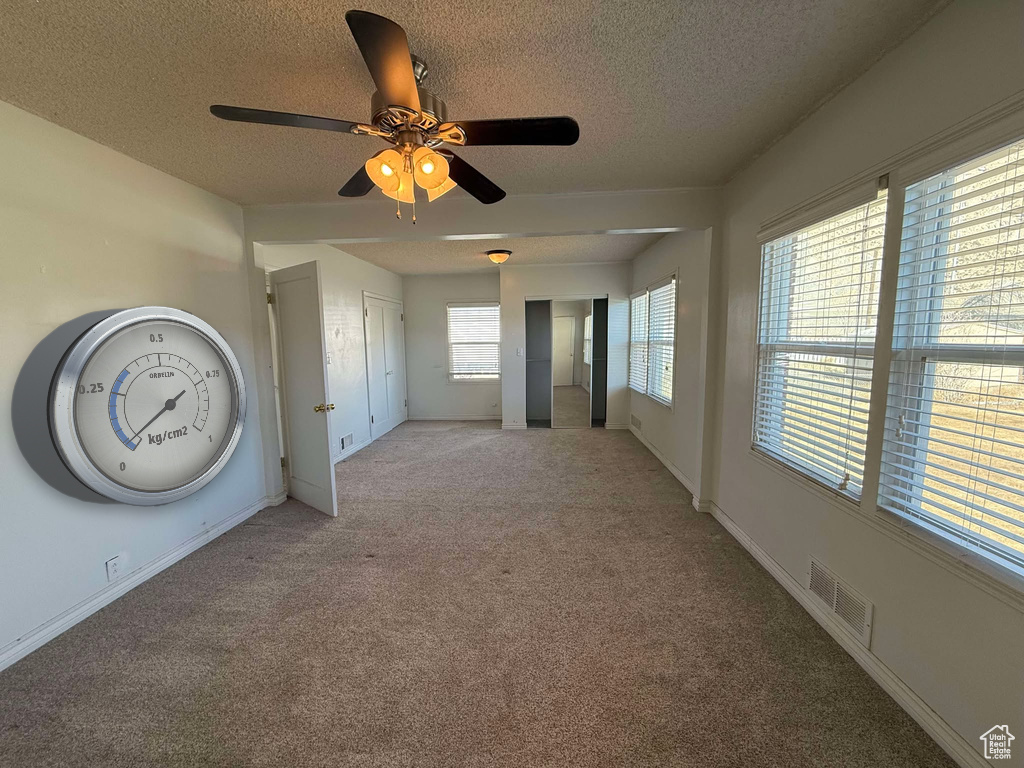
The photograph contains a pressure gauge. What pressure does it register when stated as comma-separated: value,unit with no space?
0.05,kg/cm²
